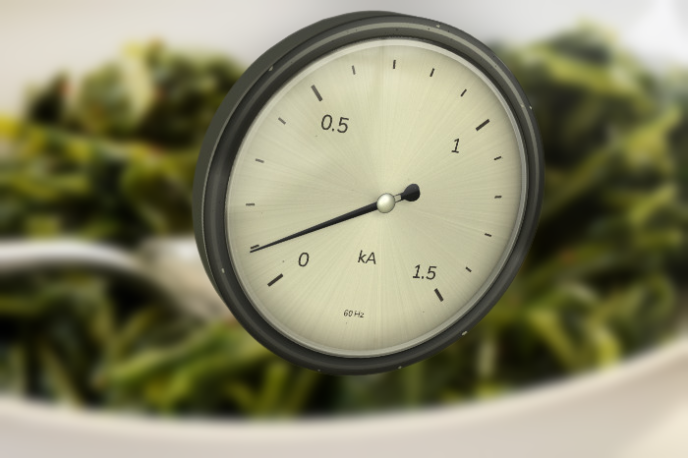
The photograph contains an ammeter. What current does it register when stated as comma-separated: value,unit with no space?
0.1,kA
